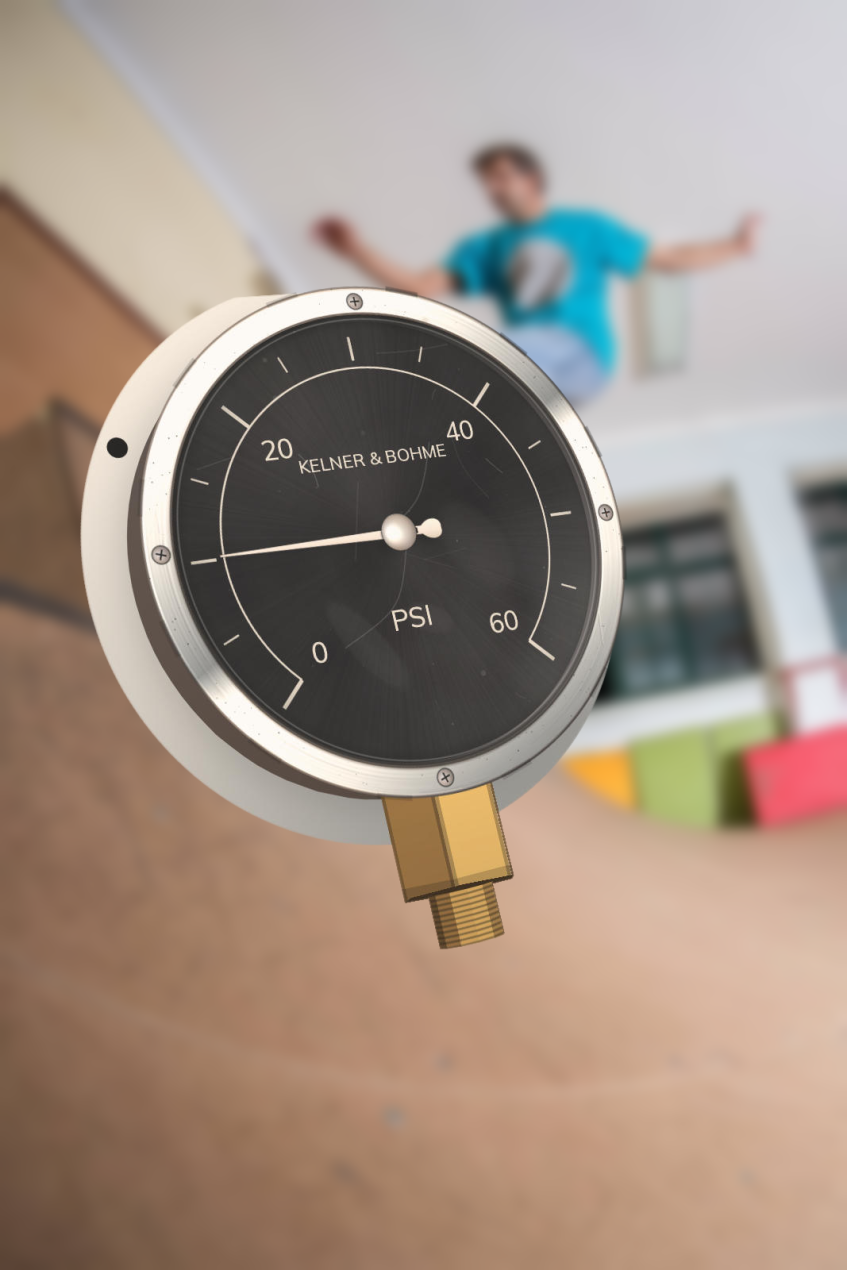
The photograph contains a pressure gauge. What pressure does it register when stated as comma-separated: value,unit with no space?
10,psi
